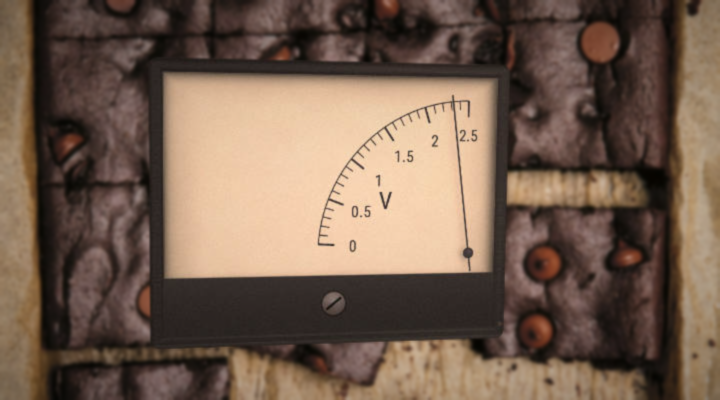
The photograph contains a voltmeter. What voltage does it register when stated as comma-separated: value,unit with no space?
2.3,V
